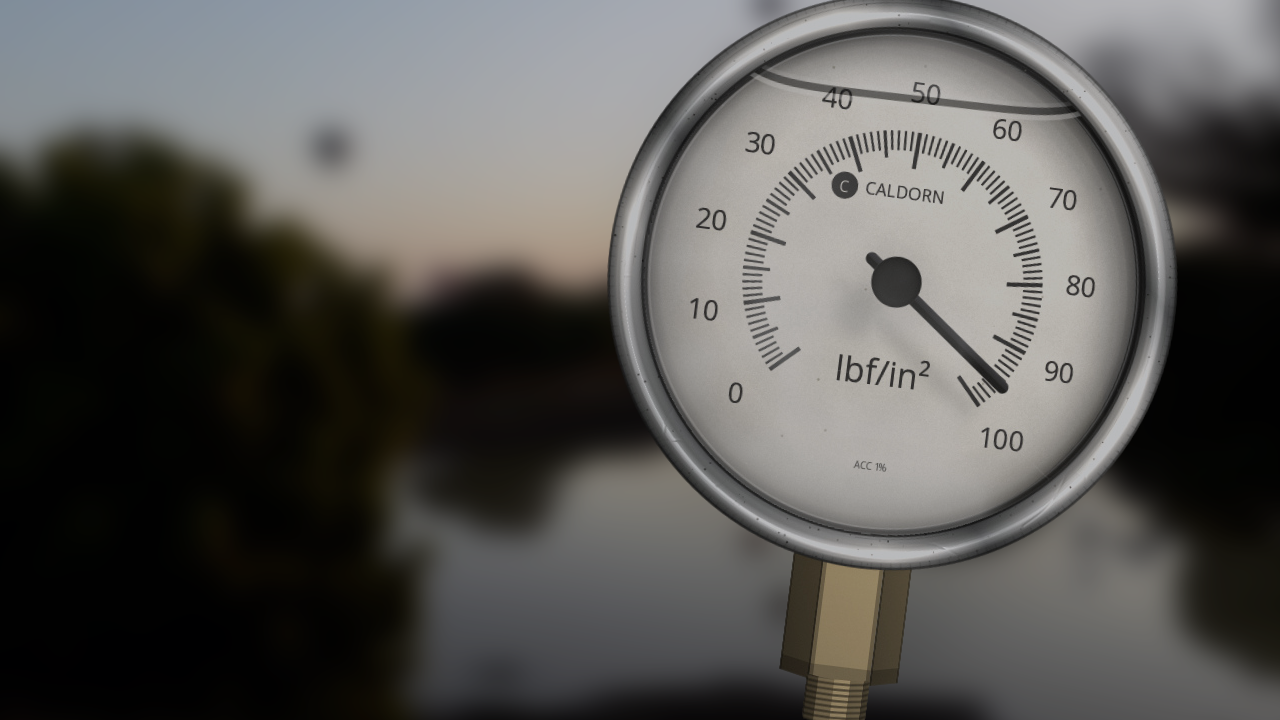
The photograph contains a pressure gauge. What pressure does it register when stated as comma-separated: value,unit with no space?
96,psi
